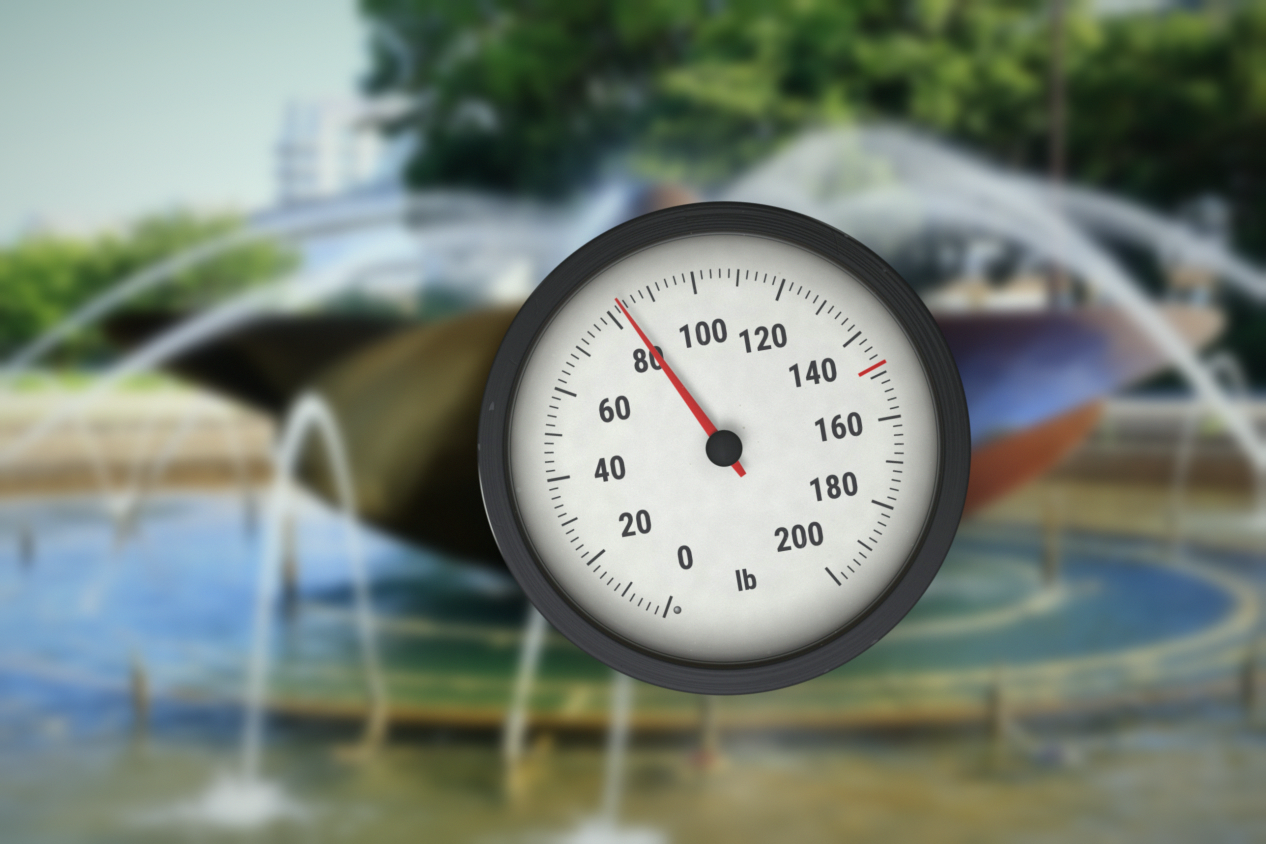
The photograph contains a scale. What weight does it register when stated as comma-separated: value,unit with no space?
83,lb
